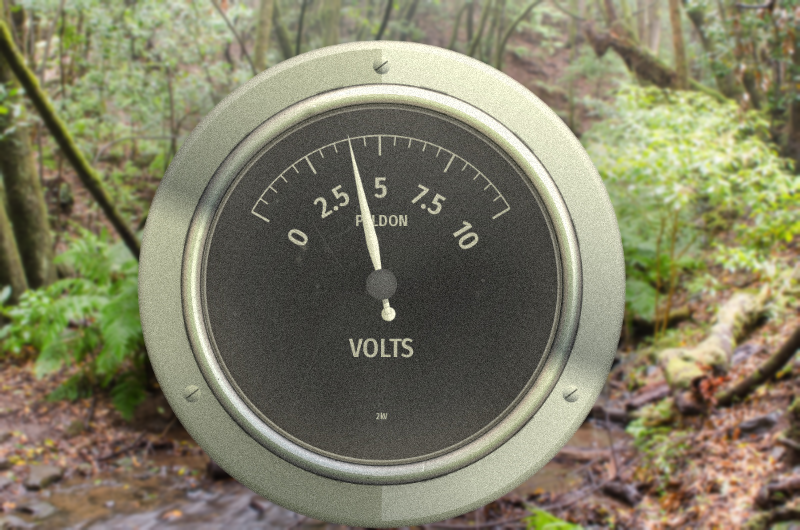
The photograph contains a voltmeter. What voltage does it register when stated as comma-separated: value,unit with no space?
4,V
